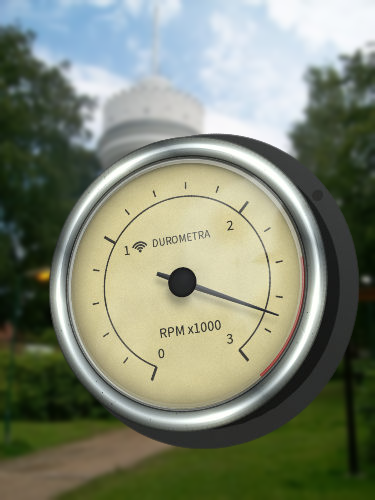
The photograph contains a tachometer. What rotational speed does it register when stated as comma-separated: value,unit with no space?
2700,rpm
